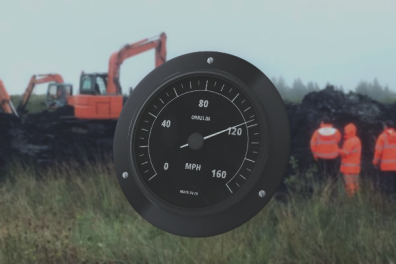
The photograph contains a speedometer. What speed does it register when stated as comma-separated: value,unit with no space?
117.5,mph
